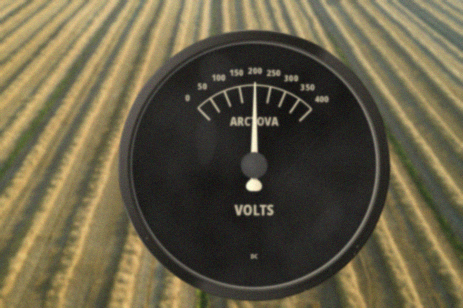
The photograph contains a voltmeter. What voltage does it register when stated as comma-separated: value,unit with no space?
200,V
